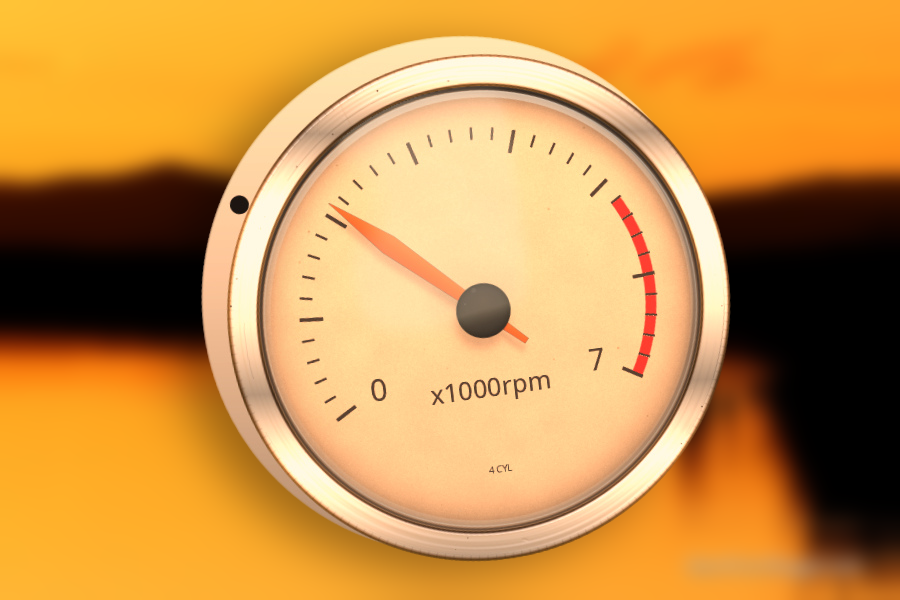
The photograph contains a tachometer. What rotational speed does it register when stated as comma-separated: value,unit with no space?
2100,rpm
